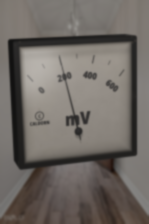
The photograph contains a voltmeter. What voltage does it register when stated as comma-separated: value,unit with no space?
200,mV
